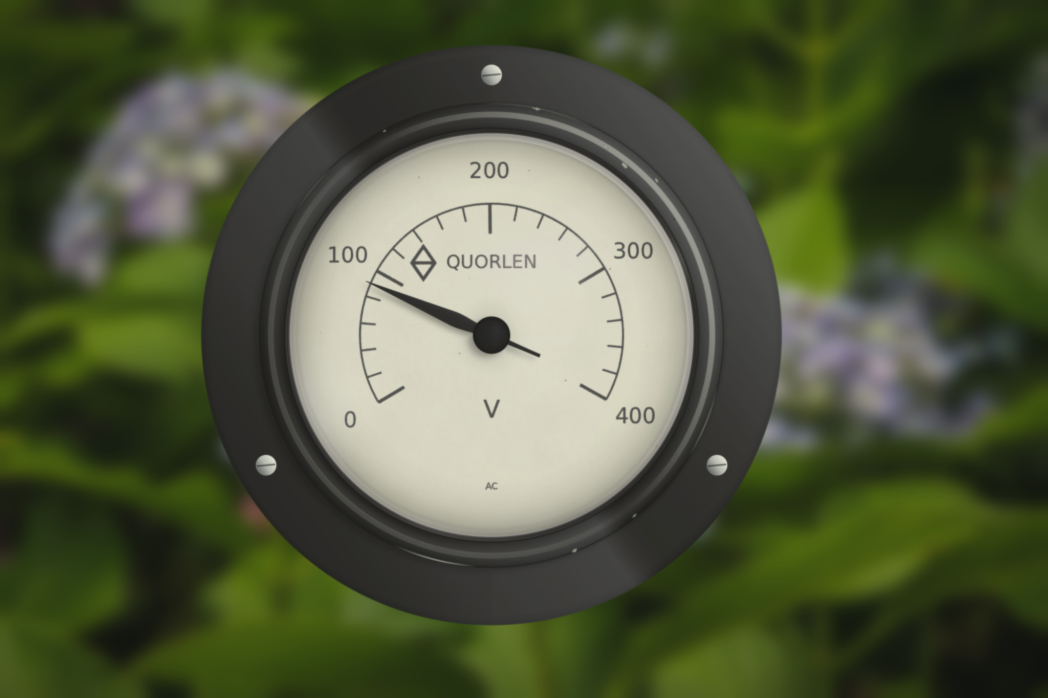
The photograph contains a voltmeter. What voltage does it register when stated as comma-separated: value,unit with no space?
90,V
